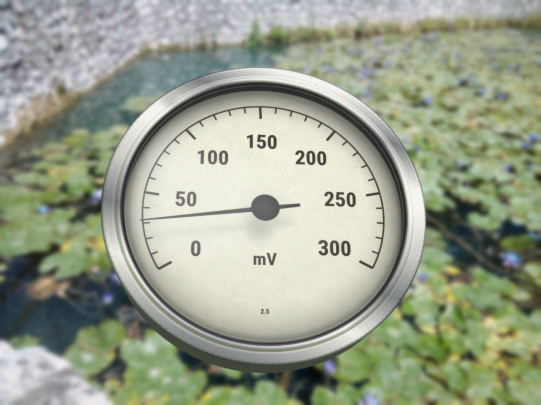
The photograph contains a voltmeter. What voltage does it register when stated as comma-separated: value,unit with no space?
30,mV
